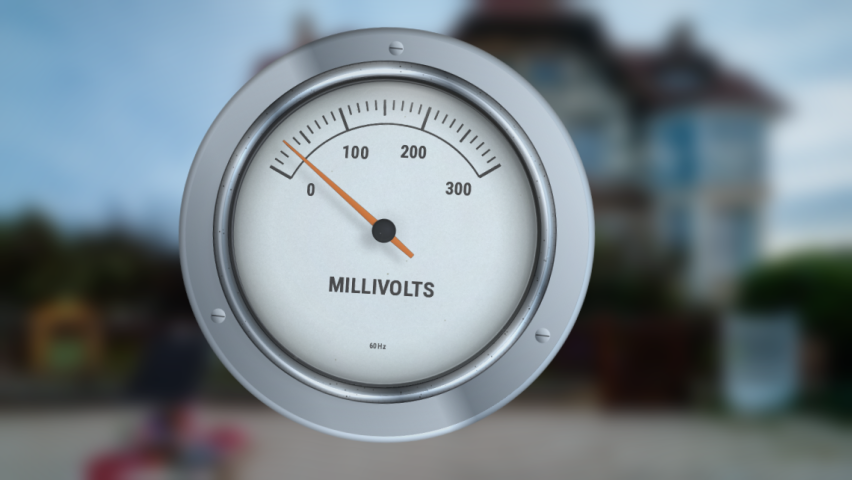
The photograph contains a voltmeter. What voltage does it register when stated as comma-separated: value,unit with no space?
30,mV
